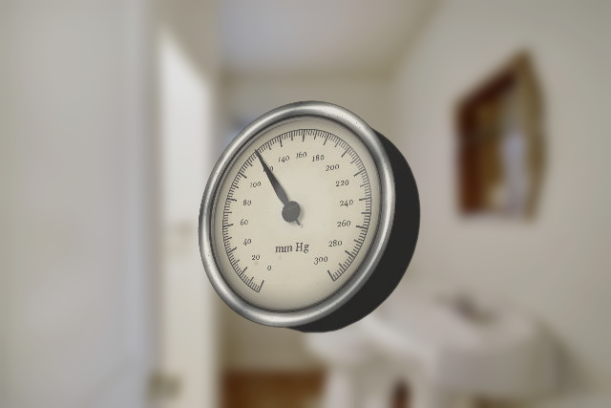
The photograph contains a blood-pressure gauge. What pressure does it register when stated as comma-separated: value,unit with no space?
120,mmHg
